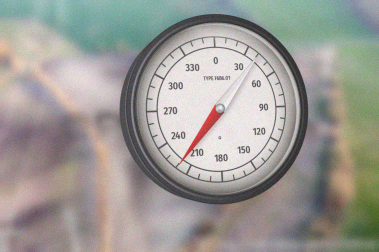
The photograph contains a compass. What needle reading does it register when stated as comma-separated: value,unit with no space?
220,°
